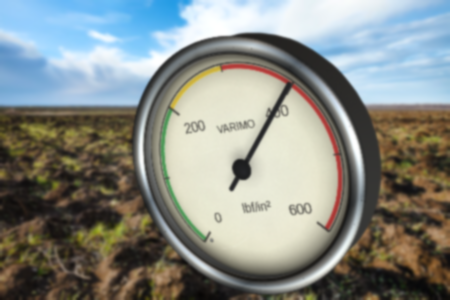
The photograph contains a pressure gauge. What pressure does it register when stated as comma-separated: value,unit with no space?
400,psi
